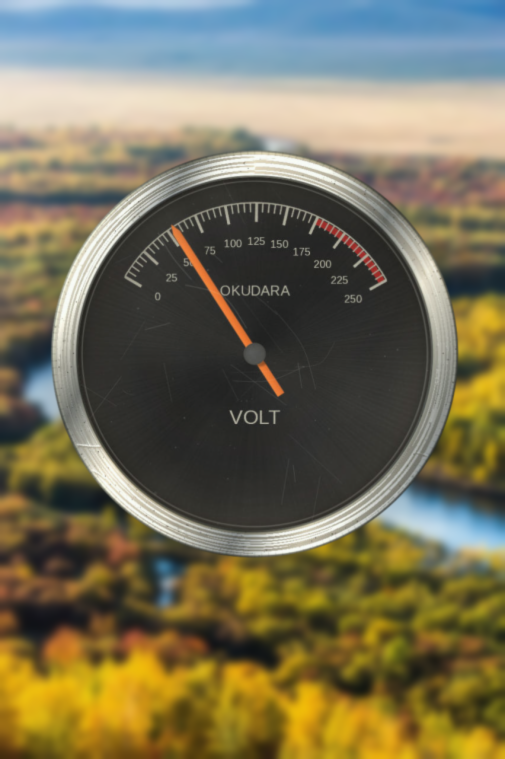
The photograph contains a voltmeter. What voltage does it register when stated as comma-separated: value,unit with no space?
55,V
